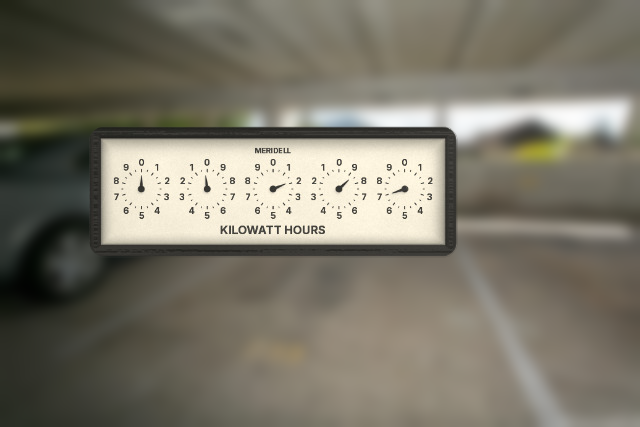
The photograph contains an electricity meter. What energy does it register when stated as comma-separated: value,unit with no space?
187,kWh
